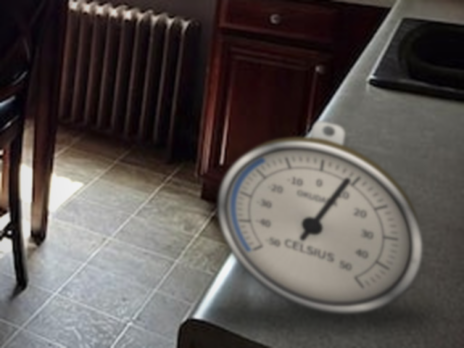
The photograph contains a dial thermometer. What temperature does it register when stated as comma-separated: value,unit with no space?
8,°C
